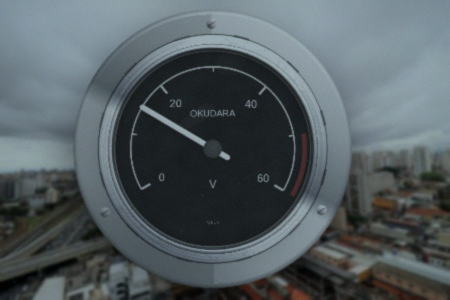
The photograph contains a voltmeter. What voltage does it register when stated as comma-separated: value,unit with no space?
15,V
